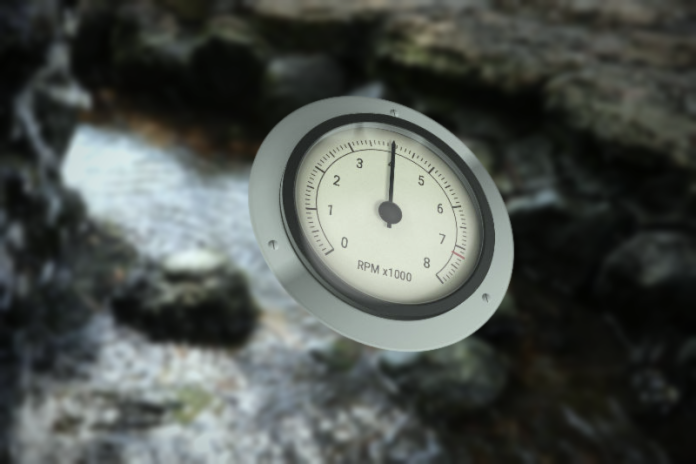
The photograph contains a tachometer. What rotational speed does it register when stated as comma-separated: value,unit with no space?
4000,rpm
